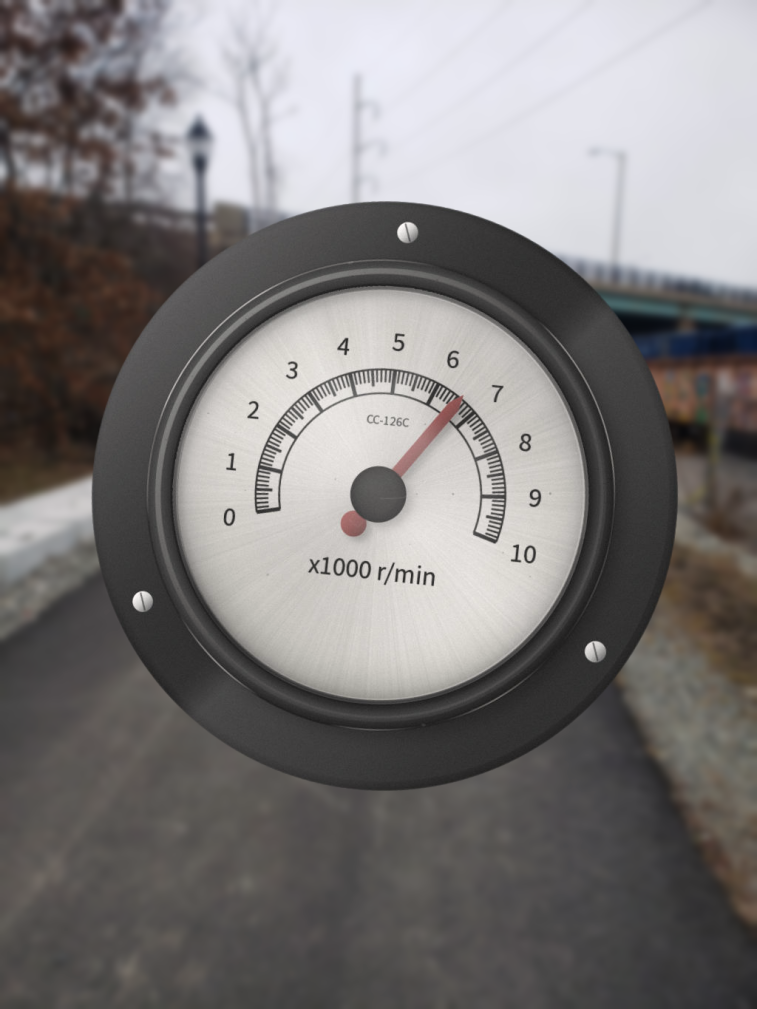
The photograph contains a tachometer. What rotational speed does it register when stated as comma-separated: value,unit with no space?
6600,rpm
